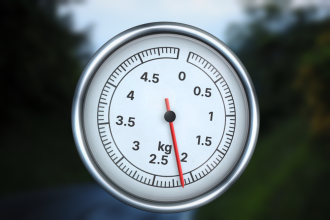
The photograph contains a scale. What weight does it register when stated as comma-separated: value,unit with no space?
2.15,kg
